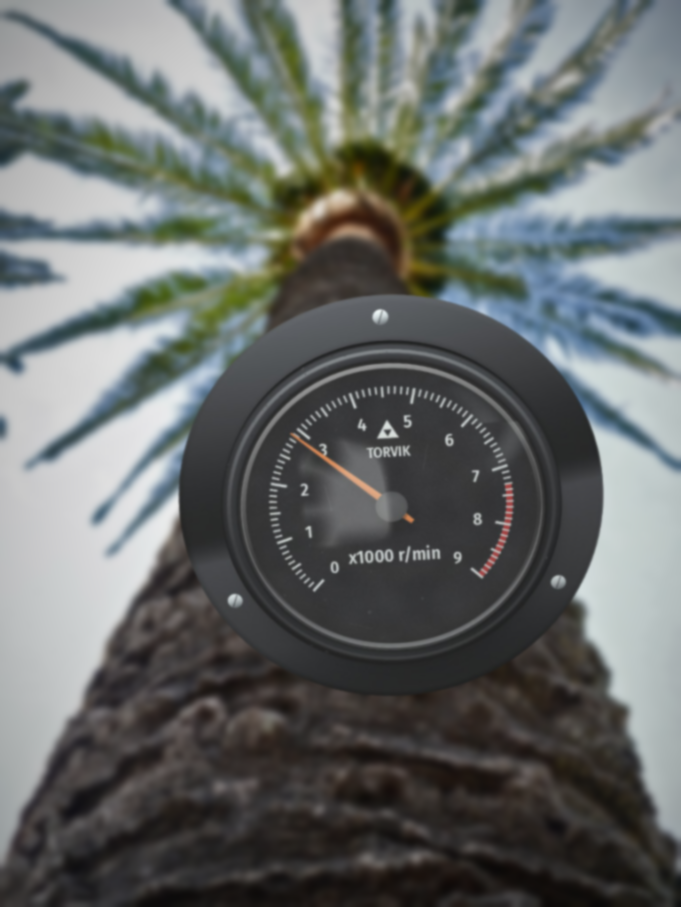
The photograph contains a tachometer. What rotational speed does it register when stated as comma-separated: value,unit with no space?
2900,rpm
